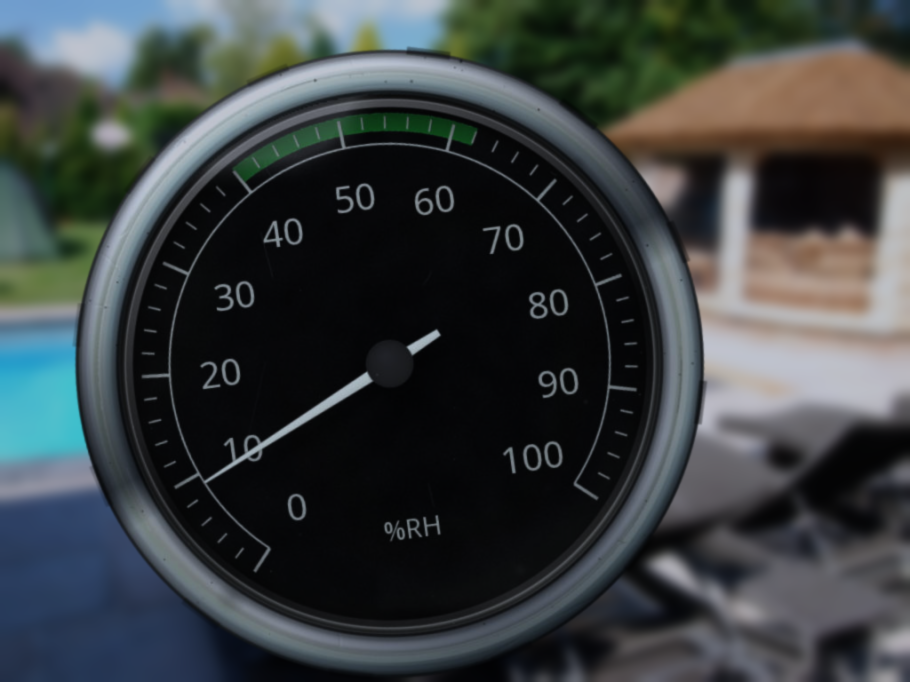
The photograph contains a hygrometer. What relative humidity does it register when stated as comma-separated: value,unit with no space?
9,%
